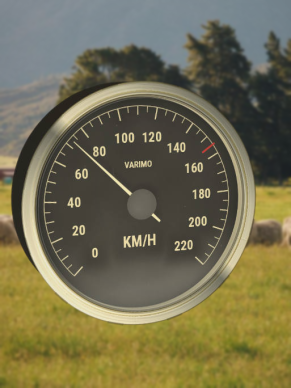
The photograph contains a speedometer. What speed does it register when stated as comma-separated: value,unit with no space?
72.5,km/h
